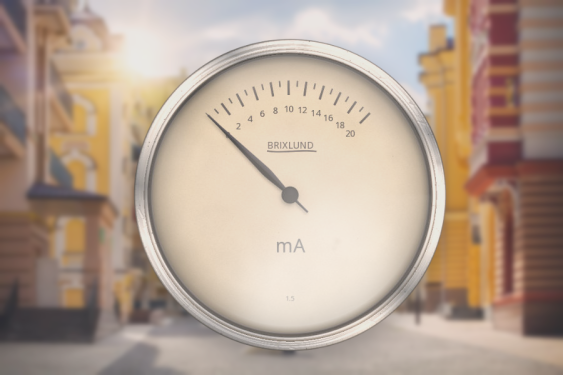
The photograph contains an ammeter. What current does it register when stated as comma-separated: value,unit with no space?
0,mA
